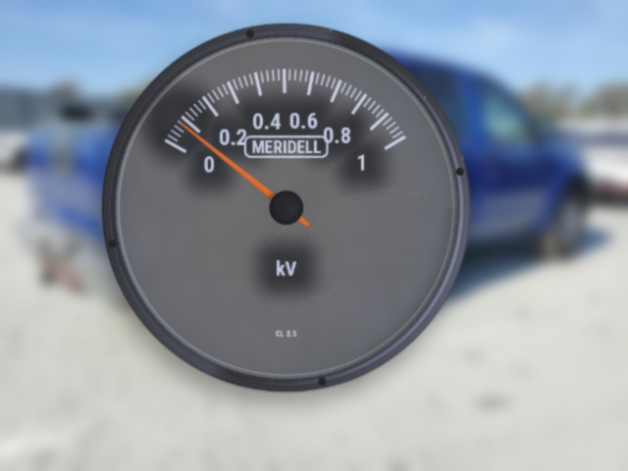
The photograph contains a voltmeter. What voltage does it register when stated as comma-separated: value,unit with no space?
0.08,kV
